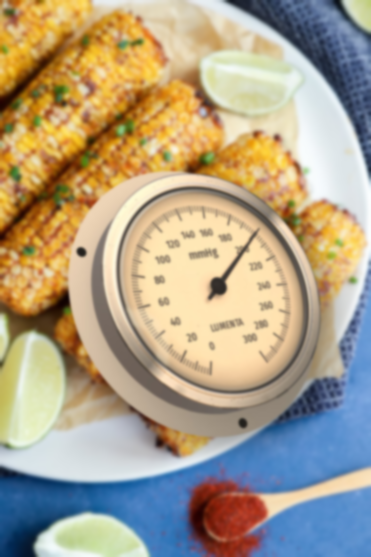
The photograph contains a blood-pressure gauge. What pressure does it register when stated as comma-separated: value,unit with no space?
200,mmHg
